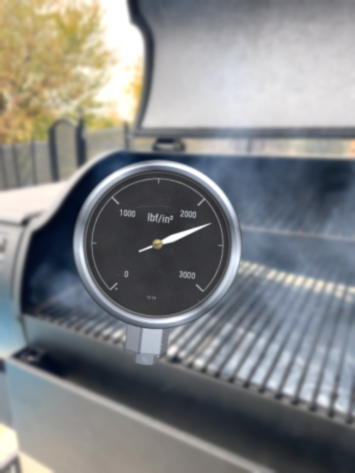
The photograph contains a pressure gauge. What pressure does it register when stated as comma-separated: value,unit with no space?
2250,psi
